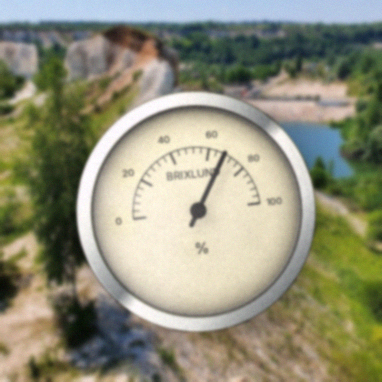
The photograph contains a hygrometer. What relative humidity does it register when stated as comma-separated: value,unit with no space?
68,%
